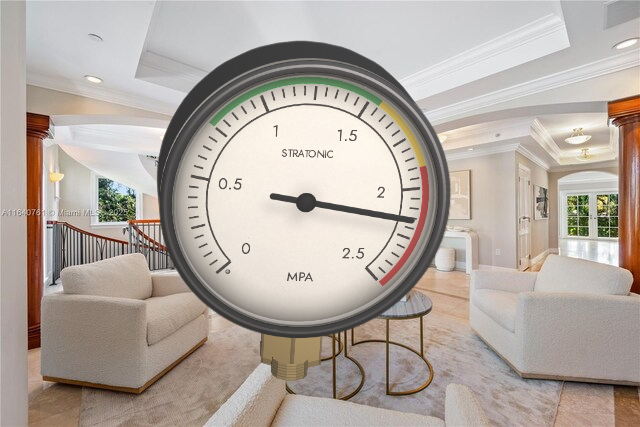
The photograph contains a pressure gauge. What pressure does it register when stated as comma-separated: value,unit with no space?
2.15,MPa
